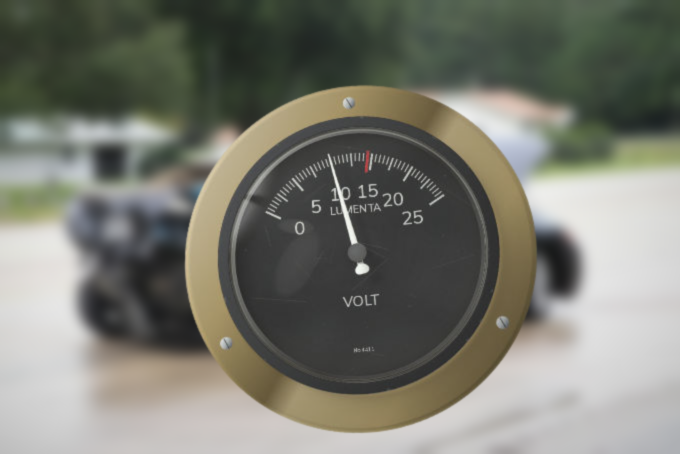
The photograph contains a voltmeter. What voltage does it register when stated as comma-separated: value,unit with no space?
10,V
